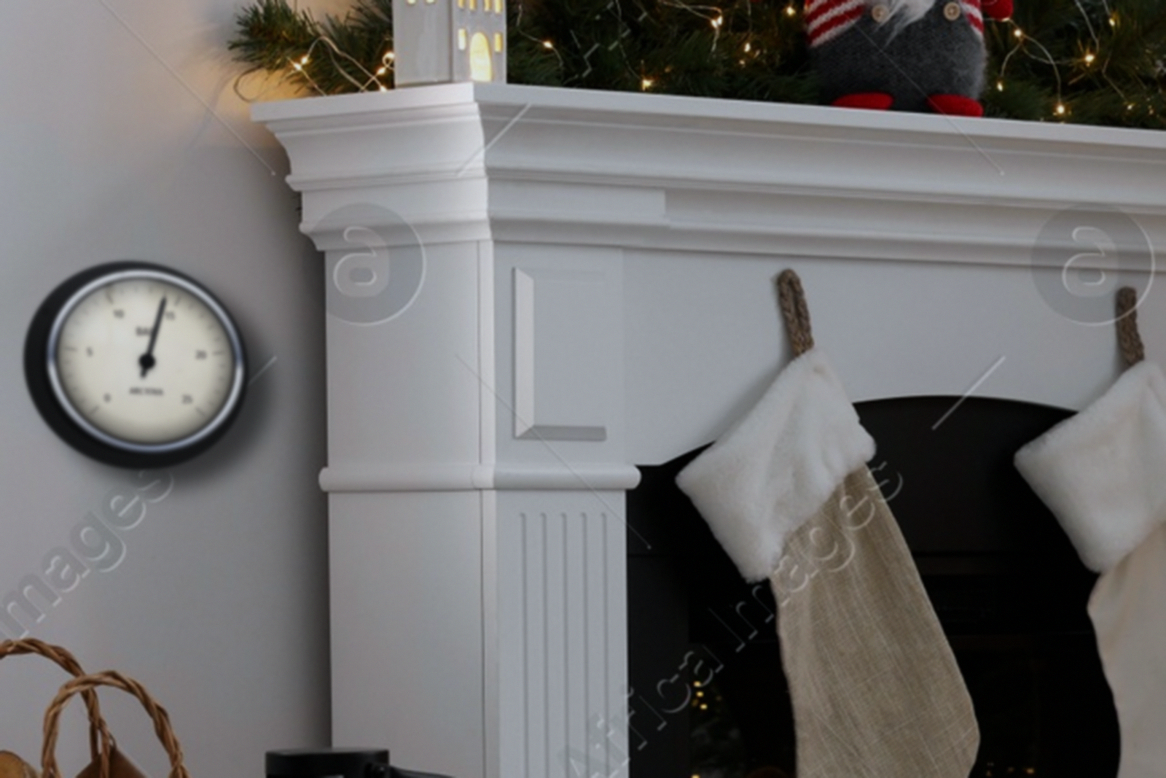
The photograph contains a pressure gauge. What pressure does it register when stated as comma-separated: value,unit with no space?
14,bar
